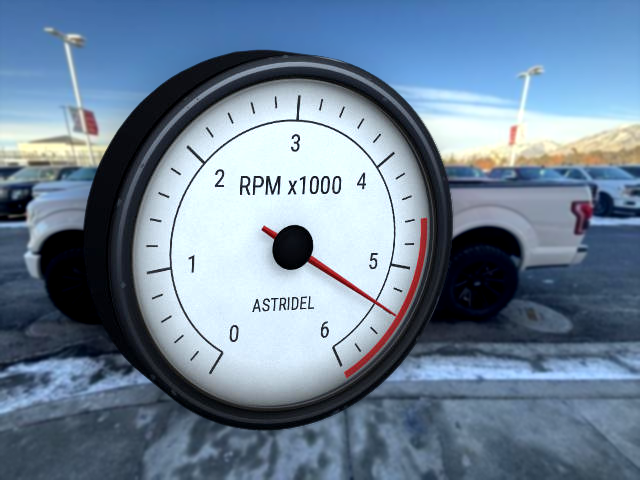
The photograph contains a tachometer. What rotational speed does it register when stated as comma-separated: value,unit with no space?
5400,rpm
